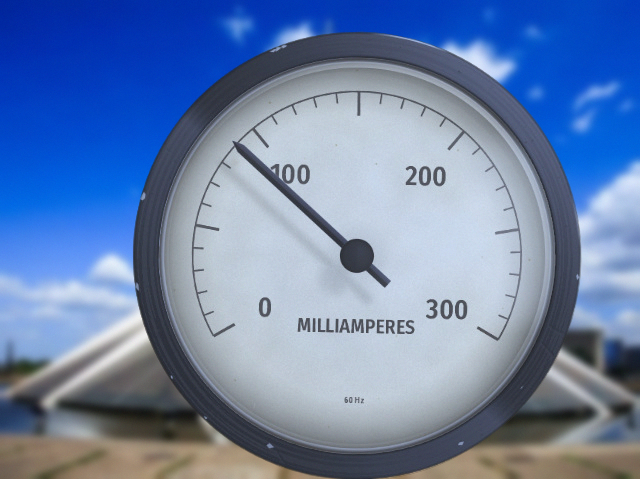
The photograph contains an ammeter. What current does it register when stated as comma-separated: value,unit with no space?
90,mA
